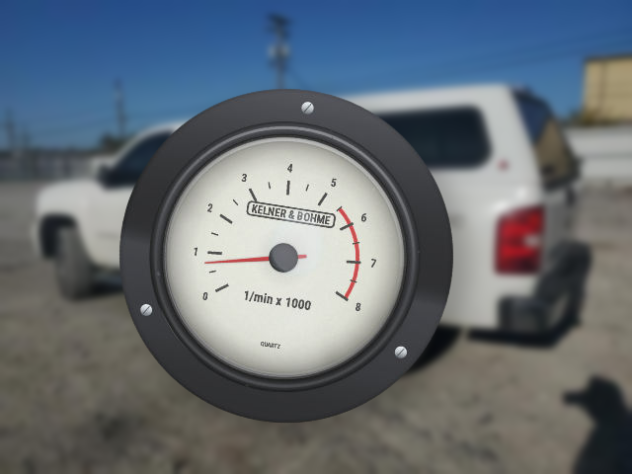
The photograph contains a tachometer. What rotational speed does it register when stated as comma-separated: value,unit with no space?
750,rpm
